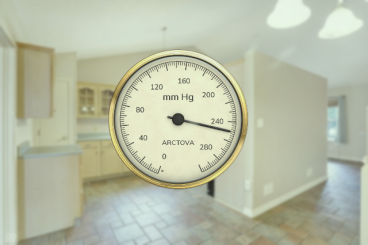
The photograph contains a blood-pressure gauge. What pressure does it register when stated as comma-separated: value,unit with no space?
250,mmHg
